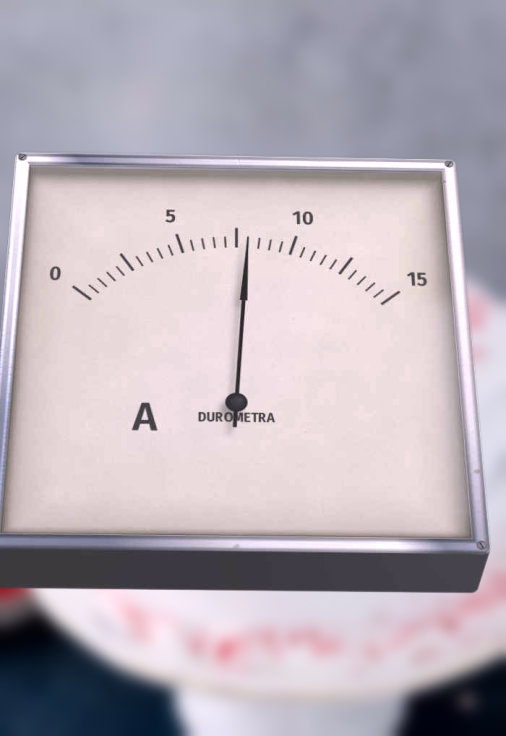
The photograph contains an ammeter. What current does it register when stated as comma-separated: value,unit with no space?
8,A
